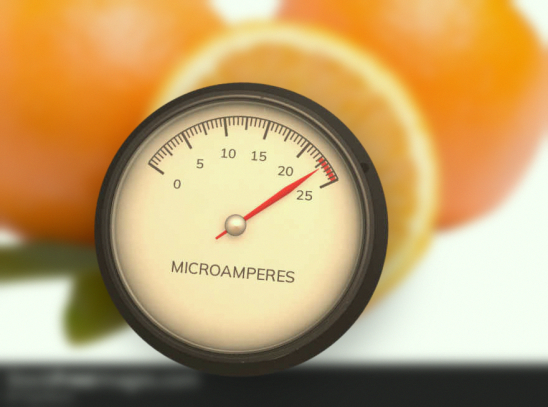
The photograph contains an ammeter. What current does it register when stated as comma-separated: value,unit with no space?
23,µA
